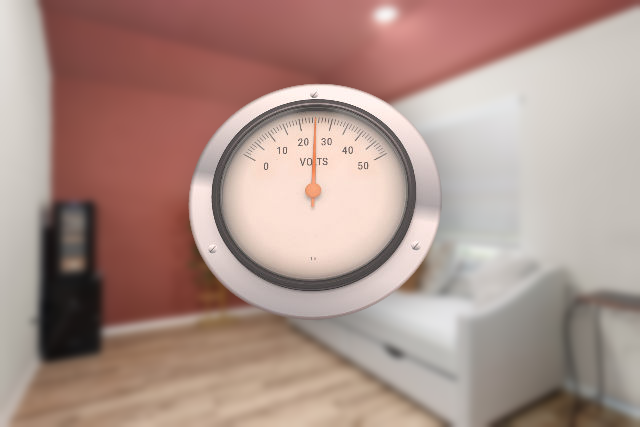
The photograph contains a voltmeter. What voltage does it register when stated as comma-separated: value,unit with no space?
25,V
